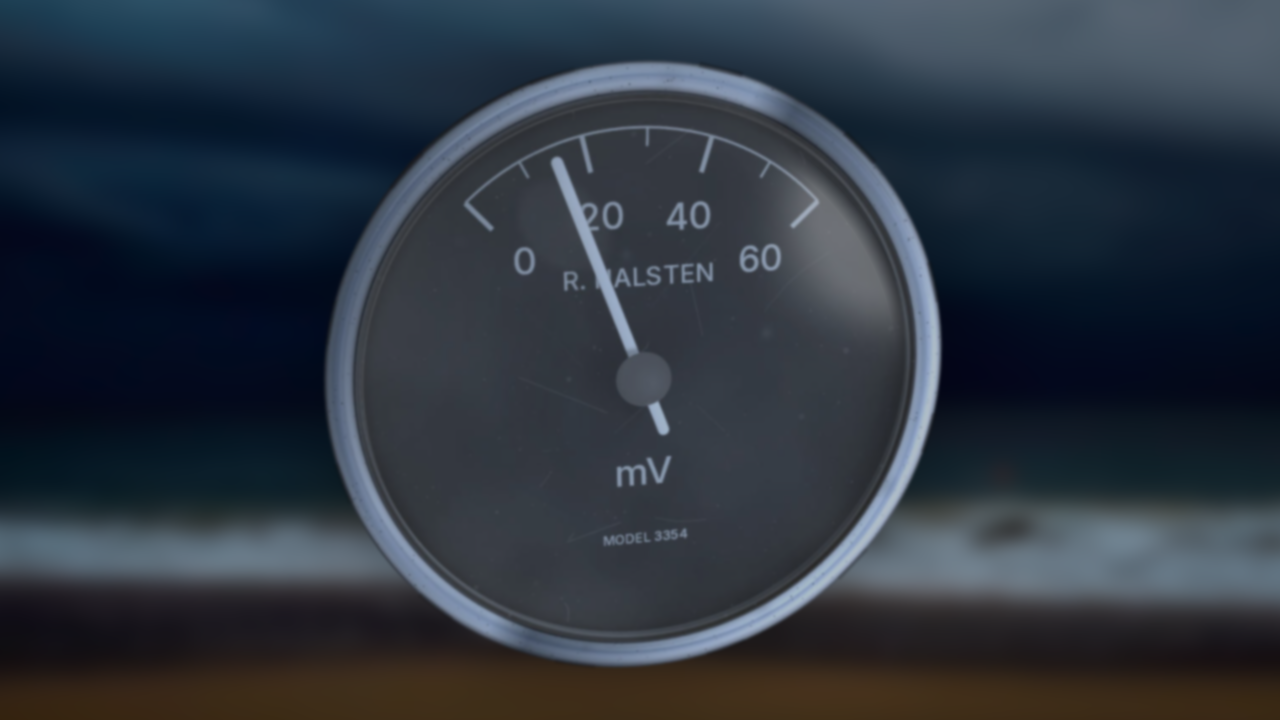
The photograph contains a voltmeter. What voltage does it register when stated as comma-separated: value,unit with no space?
15,mV
